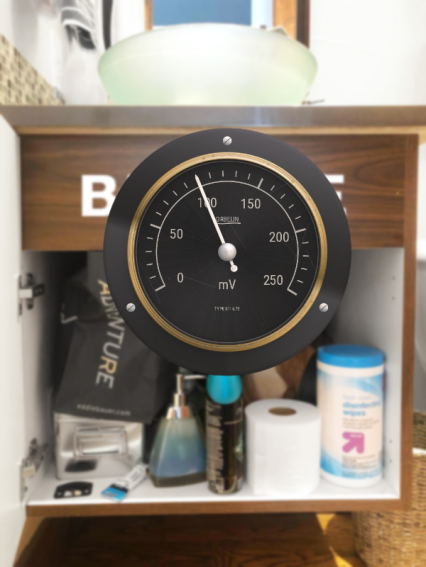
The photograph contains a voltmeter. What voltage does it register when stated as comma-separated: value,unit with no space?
100,mV
